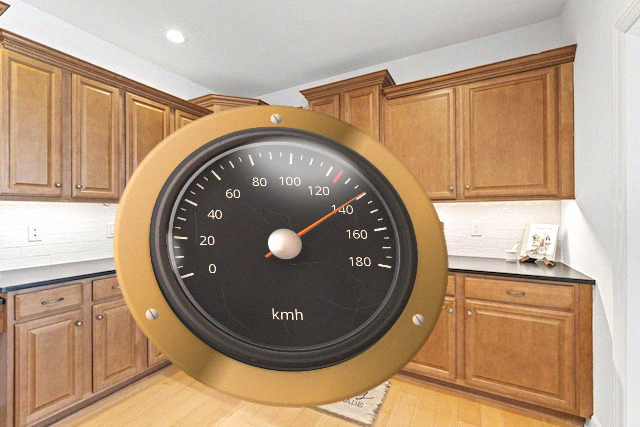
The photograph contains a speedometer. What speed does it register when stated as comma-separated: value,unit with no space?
140,km/h
